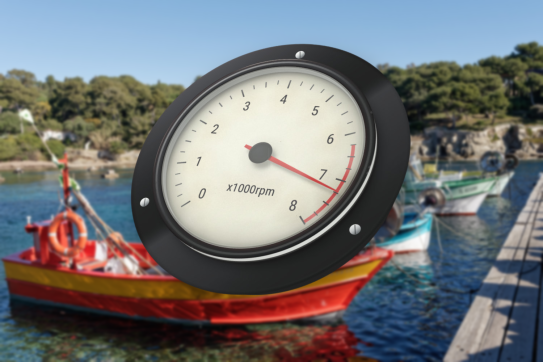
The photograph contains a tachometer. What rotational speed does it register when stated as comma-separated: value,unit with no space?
7250,rpm
